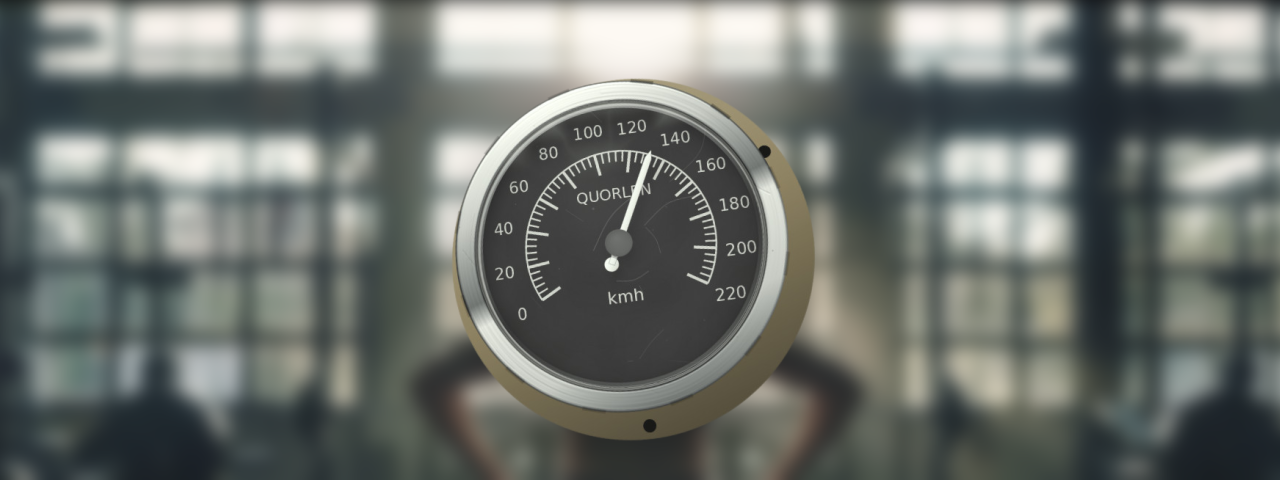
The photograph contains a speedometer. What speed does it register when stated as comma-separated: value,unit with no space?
132,km/h
